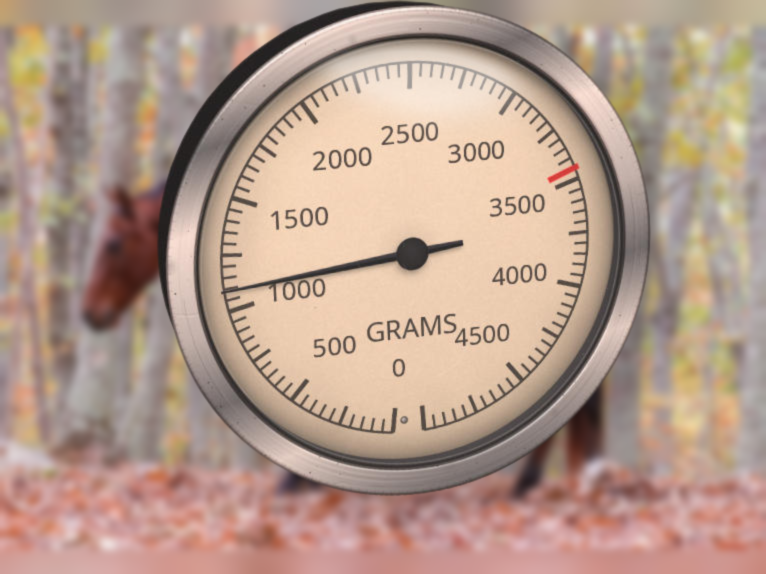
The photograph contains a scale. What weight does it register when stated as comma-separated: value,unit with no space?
1100,g
